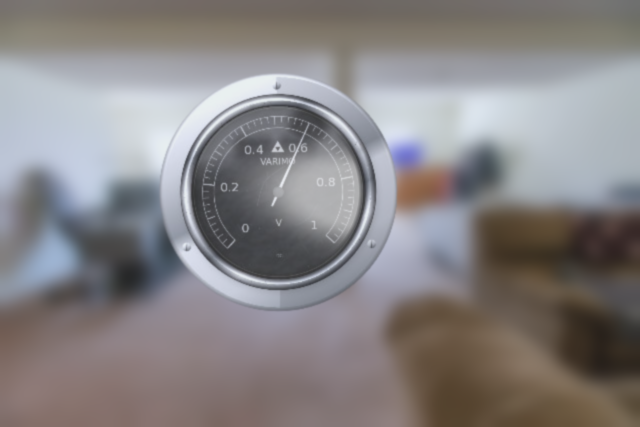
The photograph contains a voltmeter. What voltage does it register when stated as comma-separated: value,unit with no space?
0.6,V
